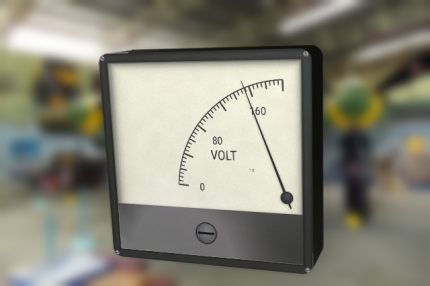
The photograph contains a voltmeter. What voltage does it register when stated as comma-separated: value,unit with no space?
155,V
